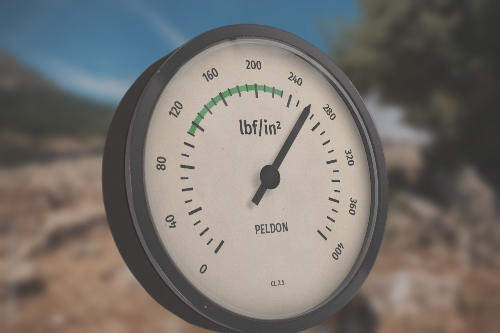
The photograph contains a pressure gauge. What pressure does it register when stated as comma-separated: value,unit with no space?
260,psi
